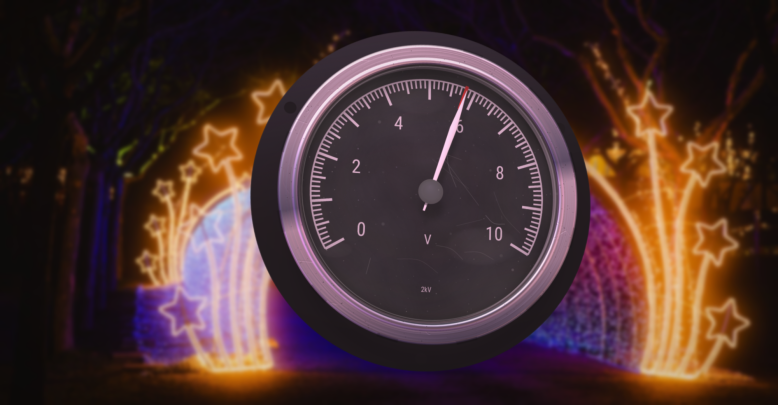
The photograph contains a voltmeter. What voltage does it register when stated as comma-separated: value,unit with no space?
5.8,V
